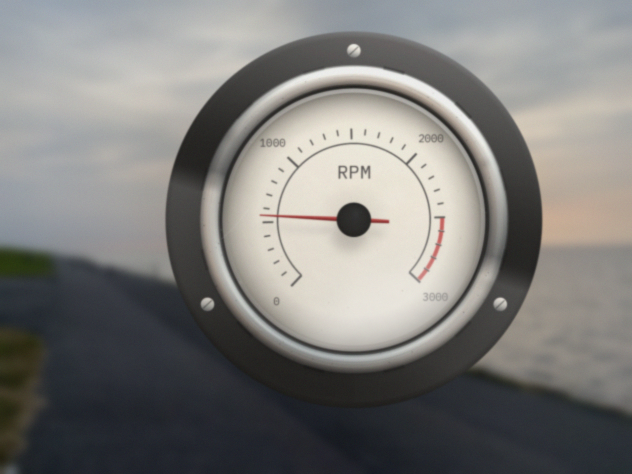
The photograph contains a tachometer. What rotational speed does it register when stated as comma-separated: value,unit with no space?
550,rpm
